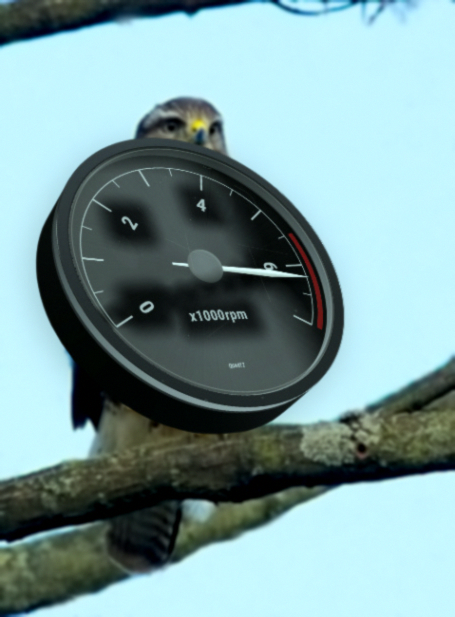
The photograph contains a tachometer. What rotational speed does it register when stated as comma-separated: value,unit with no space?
6250,rpm
